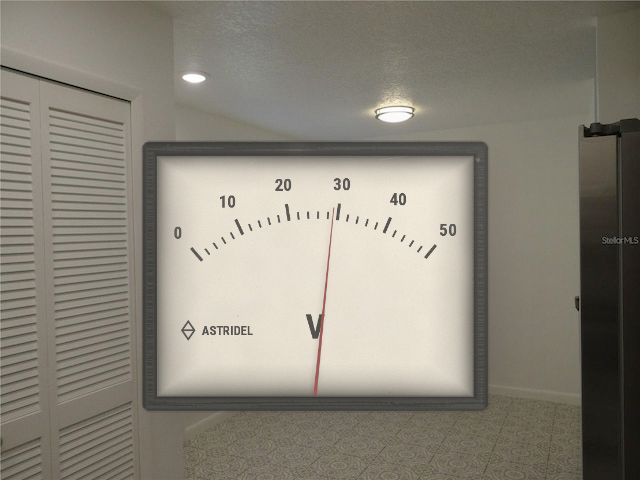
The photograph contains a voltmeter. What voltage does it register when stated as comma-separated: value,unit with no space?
29,V
